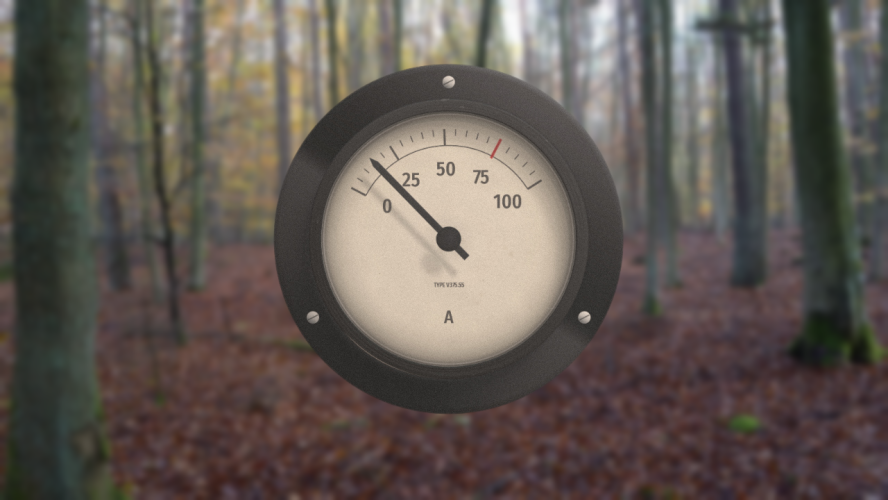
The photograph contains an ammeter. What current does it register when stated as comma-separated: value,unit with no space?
15,A
